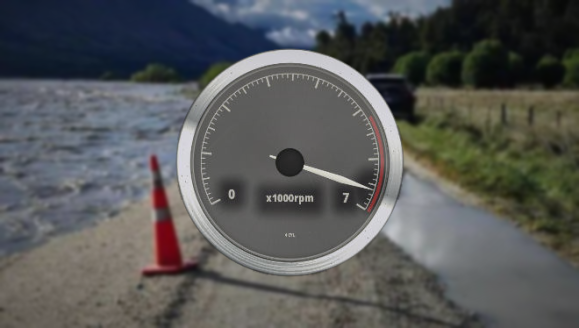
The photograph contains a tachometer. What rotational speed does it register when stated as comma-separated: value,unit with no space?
6600,rpm
